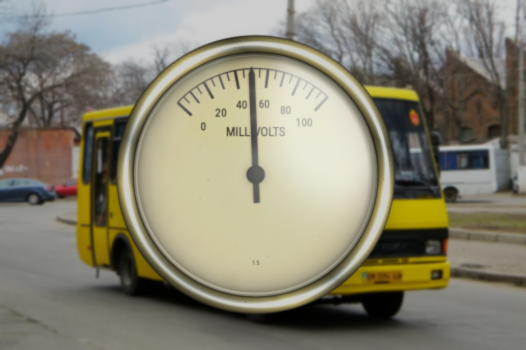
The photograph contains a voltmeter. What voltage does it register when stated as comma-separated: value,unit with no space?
50,mV
